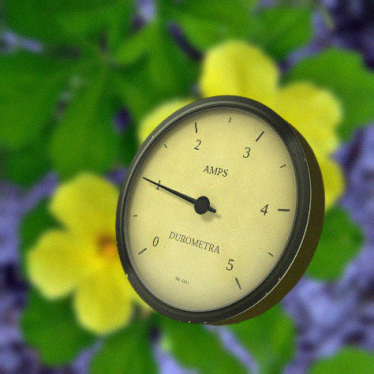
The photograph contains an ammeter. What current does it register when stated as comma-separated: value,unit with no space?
1,A
